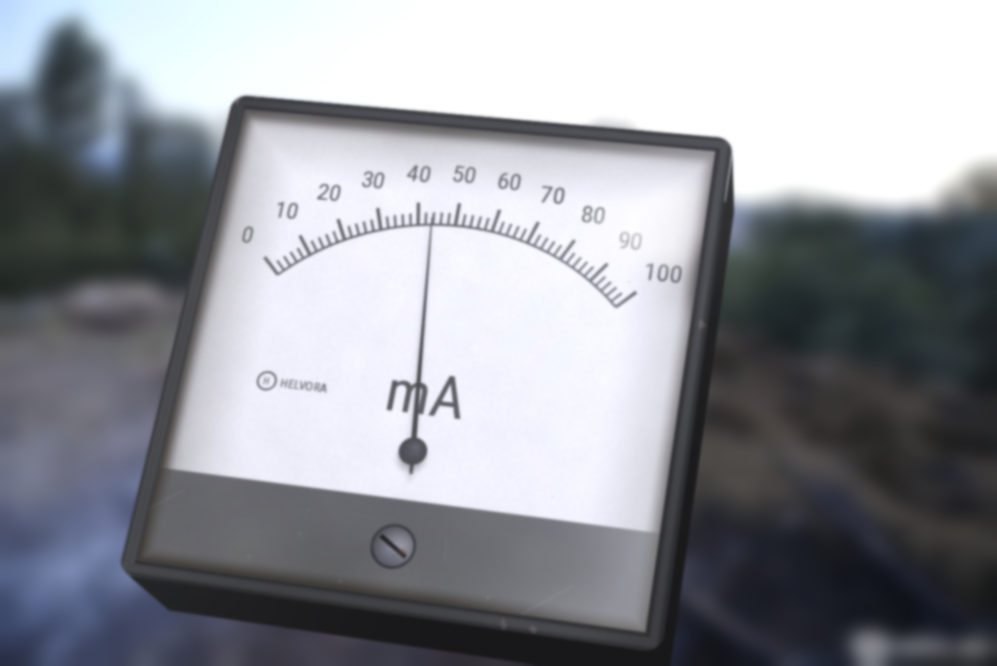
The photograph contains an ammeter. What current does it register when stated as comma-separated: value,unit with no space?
44,mA
